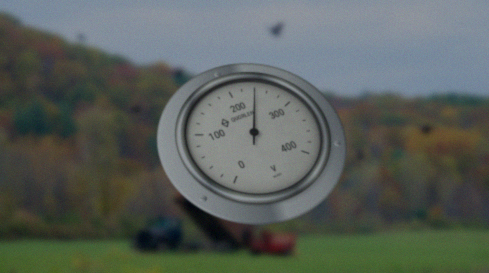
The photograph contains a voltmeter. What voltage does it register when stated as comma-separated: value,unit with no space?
240,V
